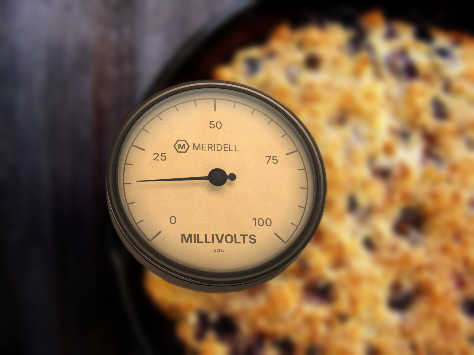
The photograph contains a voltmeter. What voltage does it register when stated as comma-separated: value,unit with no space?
15,mV
